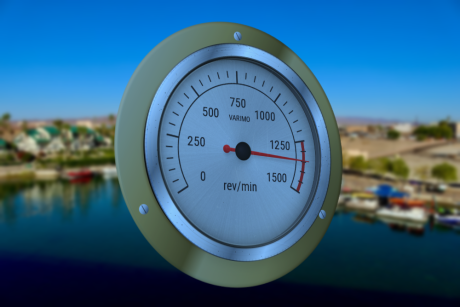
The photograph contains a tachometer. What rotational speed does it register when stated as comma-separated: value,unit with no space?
1350,rpm
